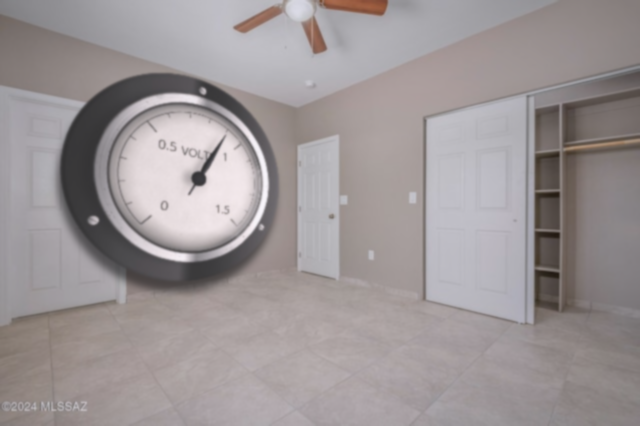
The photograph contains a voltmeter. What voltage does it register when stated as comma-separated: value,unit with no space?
0.9,V
